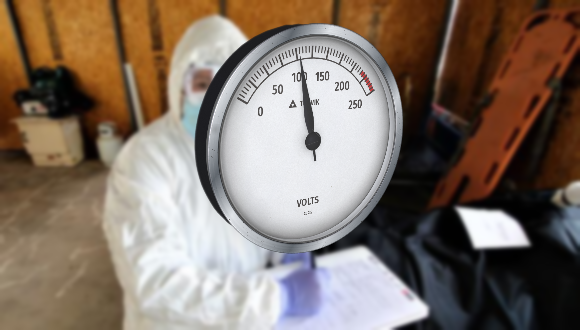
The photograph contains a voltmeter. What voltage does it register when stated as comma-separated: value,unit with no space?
100,V
